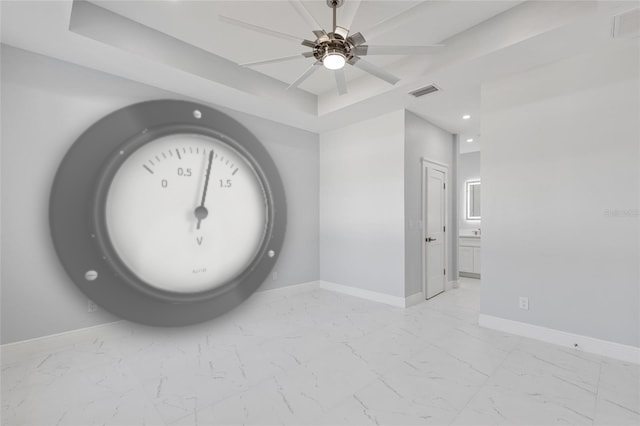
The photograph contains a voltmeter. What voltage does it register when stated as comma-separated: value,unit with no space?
1,V
